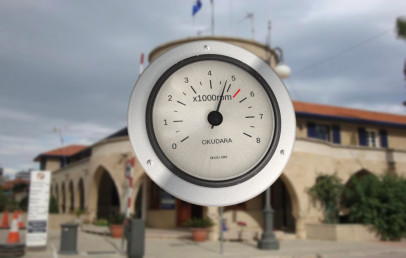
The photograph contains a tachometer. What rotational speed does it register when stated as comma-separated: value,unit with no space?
4750,rpm
